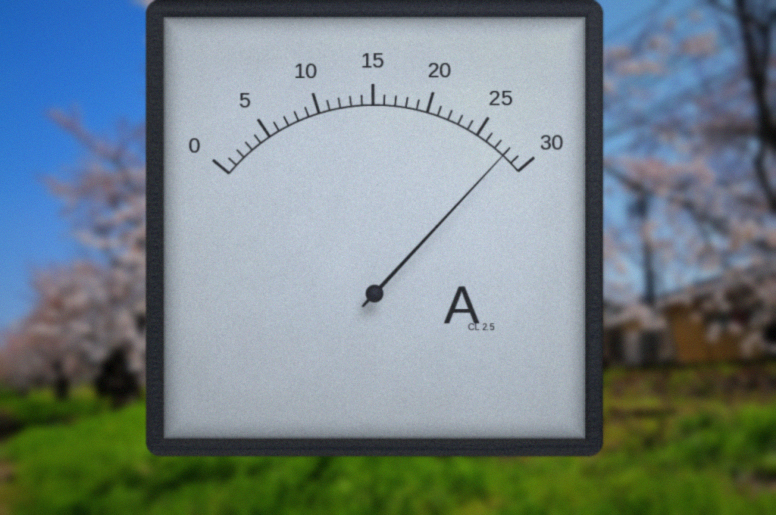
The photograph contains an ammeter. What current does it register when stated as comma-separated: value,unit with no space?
28,A
